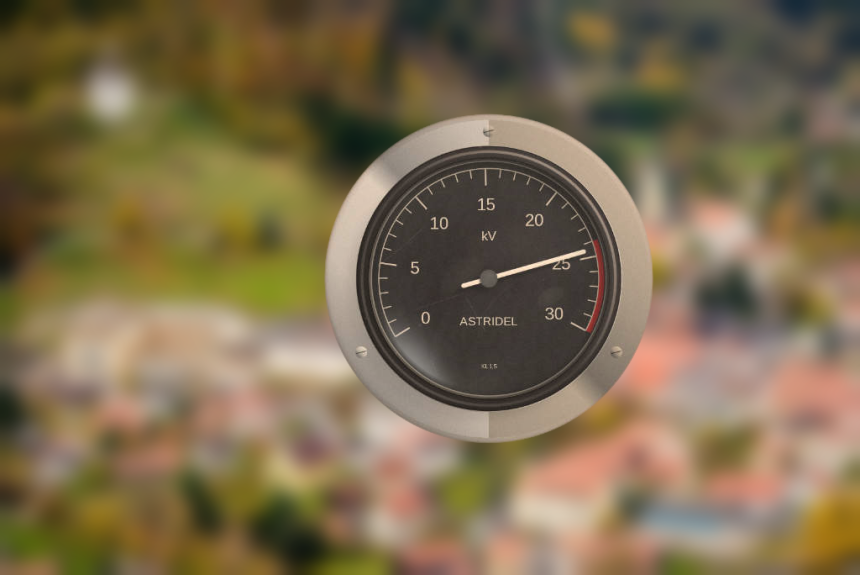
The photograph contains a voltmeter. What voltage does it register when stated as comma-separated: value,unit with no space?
24.5,kV
